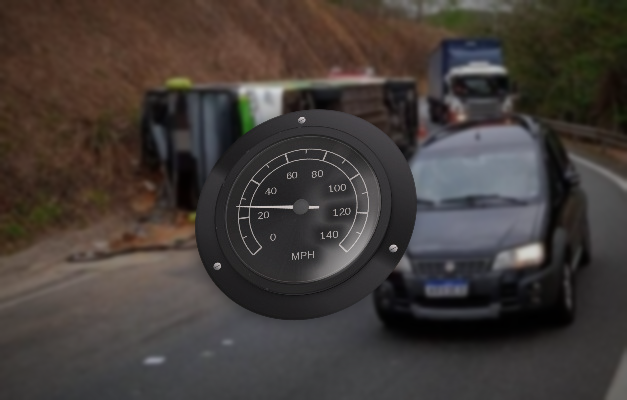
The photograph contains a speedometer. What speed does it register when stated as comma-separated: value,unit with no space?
25,mph
